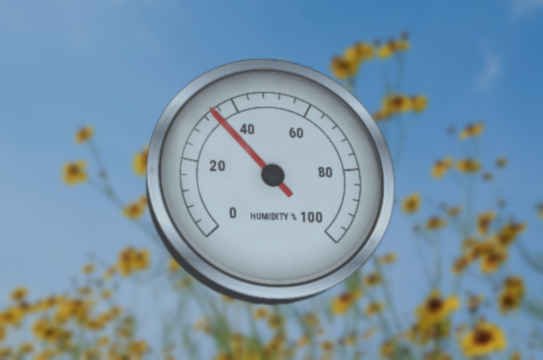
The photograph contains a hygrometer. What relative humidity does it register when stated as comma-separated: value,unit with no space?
34,%
